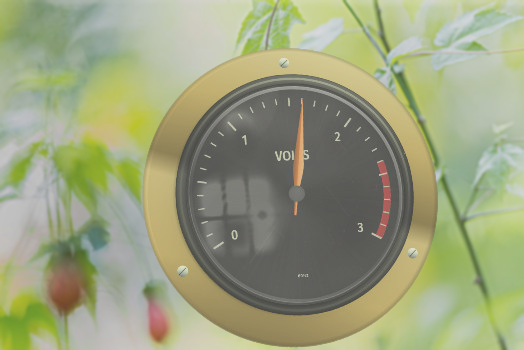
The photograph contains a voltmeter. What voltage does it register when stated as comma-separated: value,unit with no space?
1.6,V
